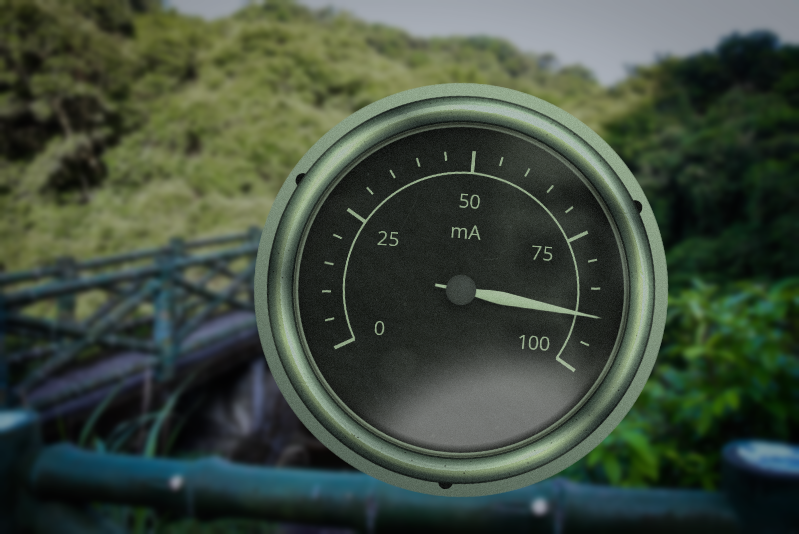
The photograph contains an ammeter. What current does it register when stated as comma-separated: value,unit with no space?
90,mA
